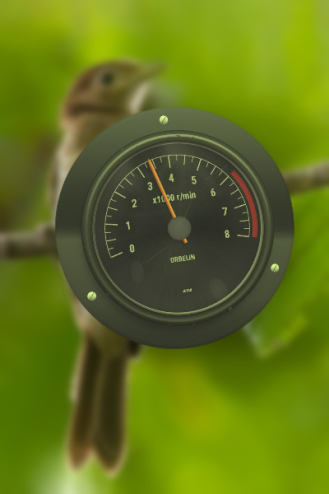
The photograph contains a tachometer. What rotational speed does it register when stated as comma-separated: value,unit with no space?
3375,rpm
